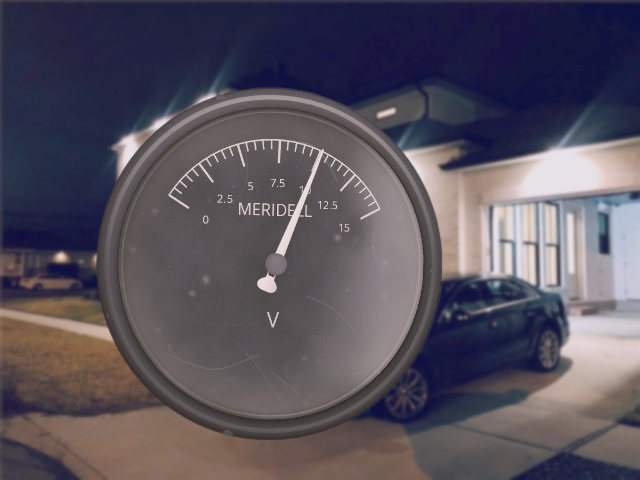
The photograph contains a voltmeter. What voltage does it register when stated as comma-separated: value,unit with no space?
10,V
